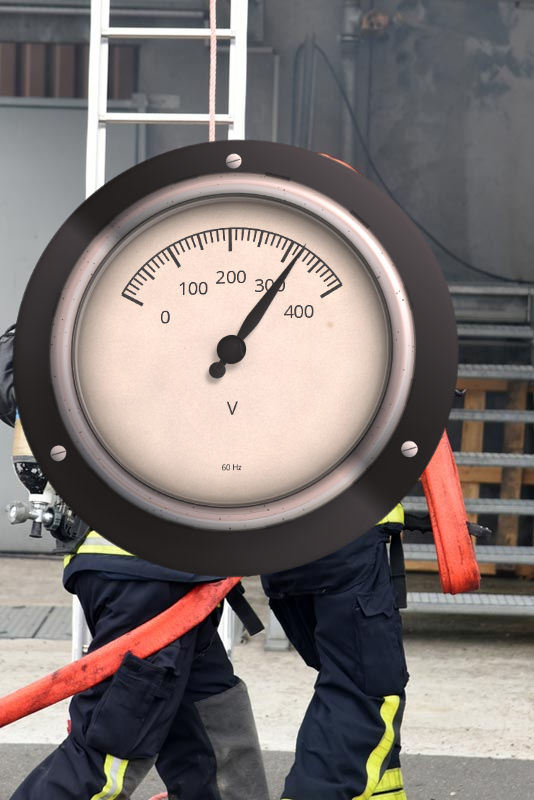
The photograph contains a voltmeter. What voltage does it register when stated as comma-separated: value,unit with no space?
320,V
